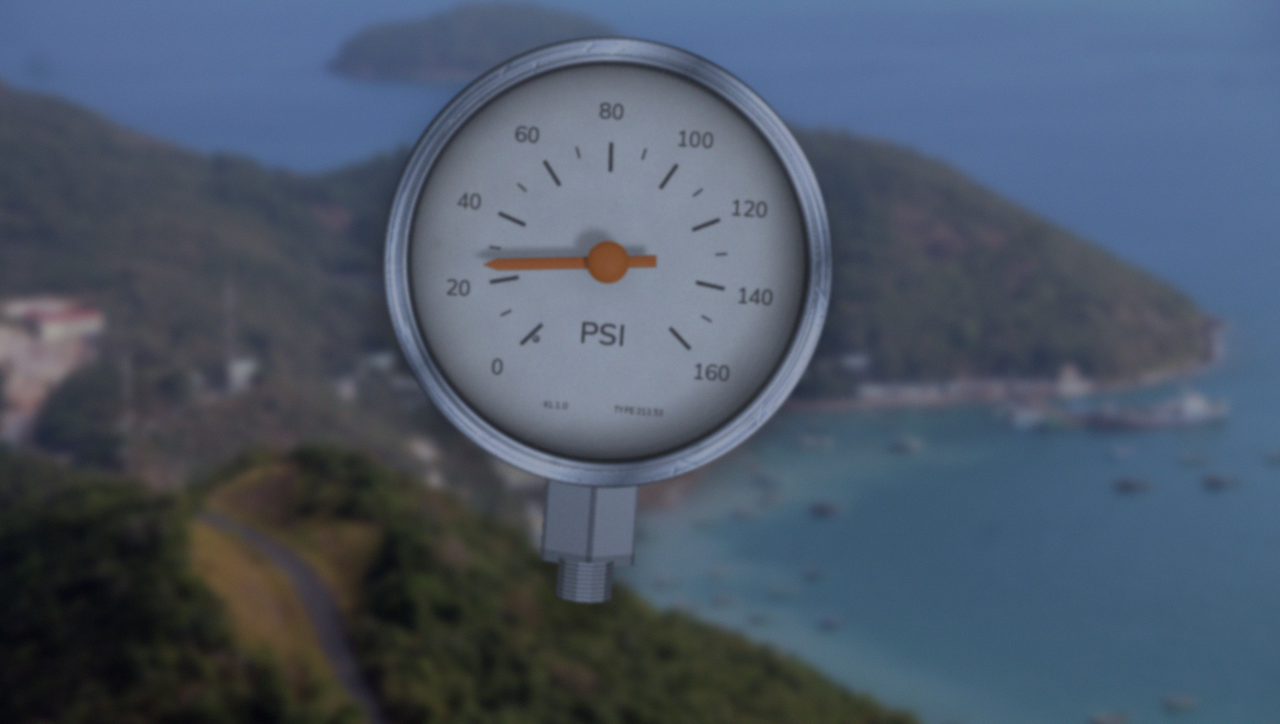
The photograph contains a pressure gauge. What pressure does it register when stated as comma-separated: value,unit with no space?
25,psi
